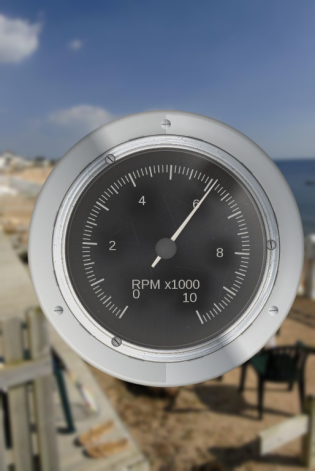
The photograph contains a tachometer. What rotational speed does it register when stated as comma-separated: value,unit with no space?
6100,rpm
